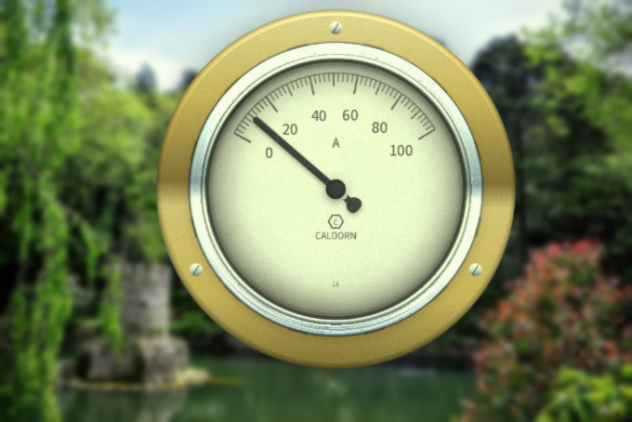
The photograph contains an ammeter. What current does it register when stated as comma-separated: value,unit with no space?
10,A
